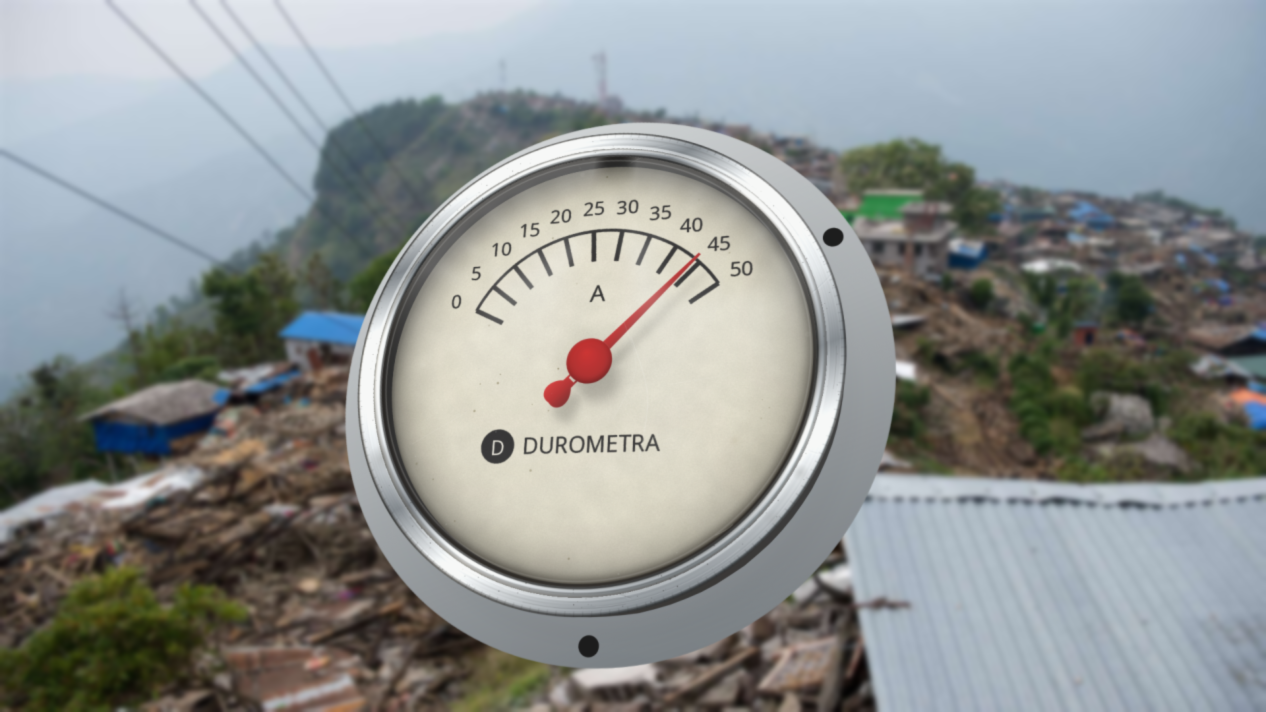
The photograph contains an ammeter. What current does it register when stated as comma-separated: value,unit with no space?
45,A
